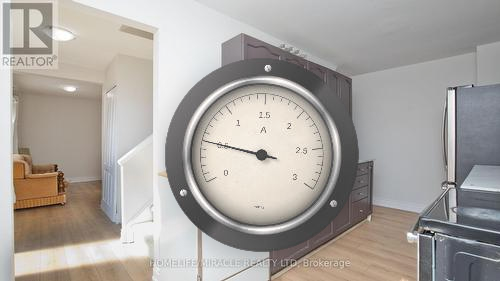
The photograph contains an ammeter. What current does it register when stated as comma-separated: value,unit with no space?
0.5,A
